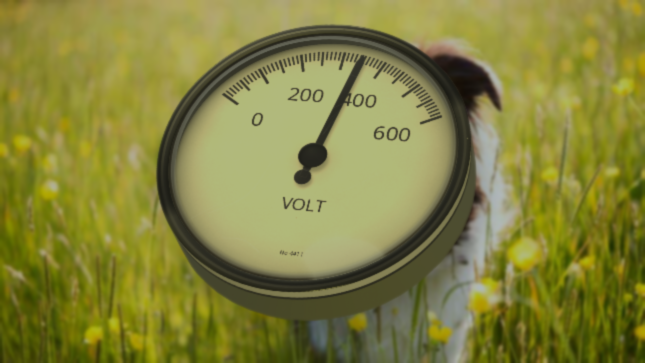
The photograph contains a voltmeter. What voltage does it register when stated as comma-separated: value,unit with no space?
350,V
